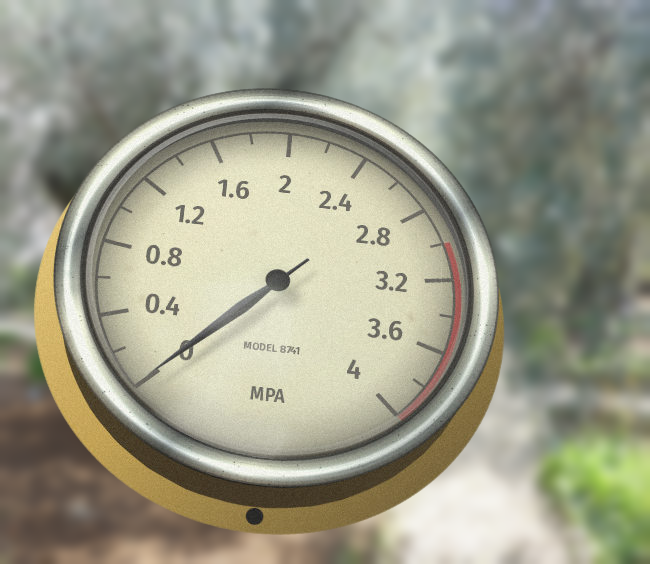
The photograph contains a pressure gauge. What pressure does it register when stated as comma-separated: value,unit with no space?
0,MPa
